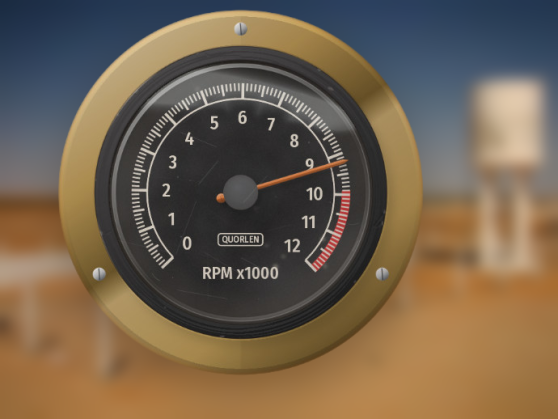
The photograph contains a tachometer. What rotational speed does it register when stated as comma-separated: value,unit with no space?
9200,rpm
